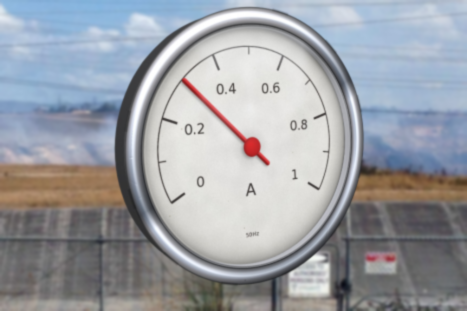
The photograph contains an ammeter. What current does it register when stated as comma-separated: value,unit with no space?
0.3,A
